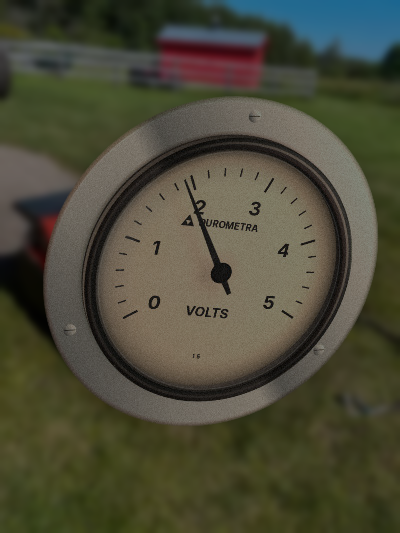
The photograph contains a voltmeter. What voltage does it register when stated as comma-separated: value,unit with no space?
1.9,V
